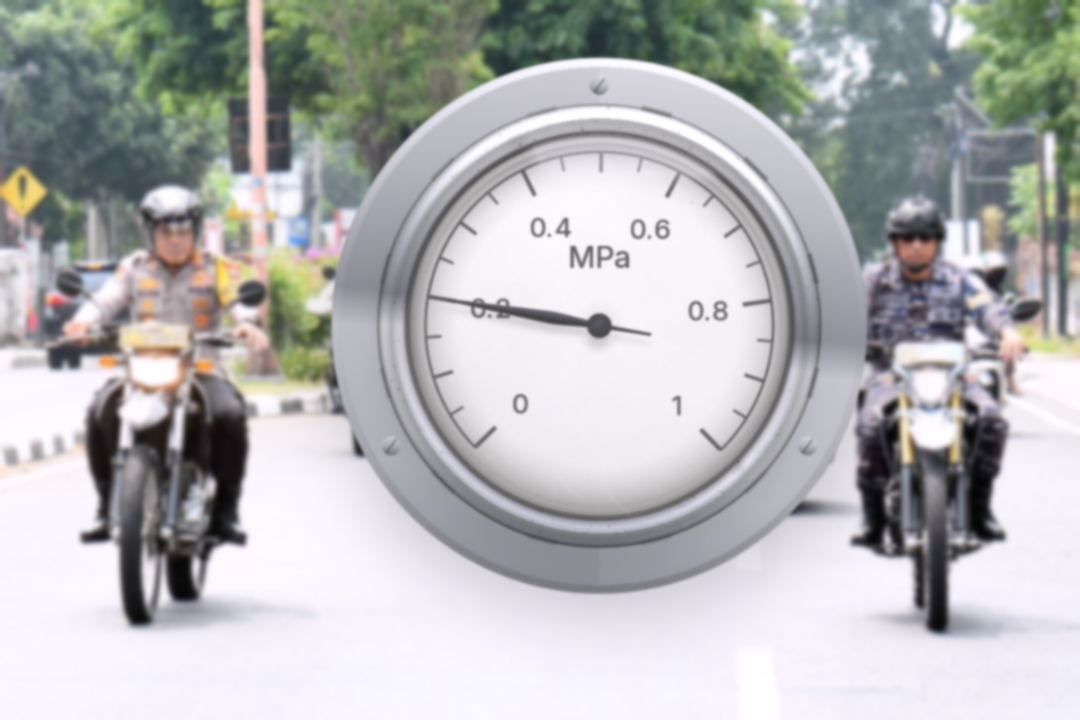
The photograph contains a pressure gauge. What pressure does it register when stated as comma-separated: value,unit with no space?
0.2,MPa
